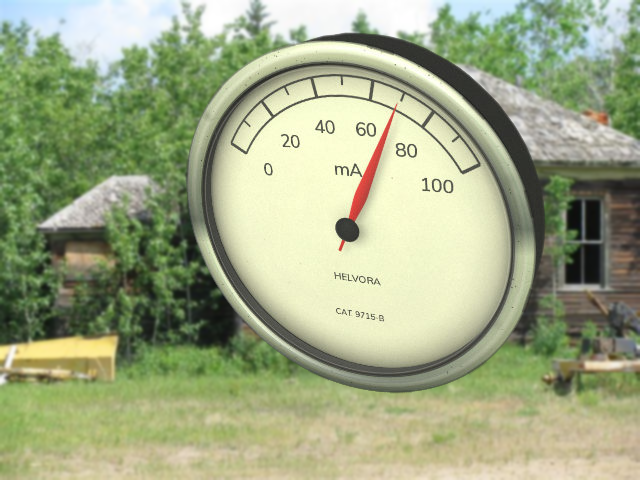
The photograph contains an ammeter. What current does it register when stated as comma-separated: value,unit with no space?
70,mA
